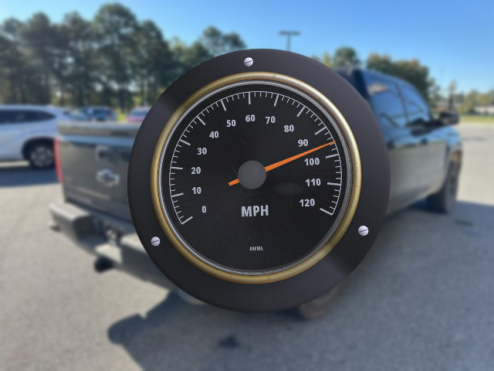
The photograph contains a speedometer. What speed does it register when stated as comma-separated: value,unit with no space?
96,mph
